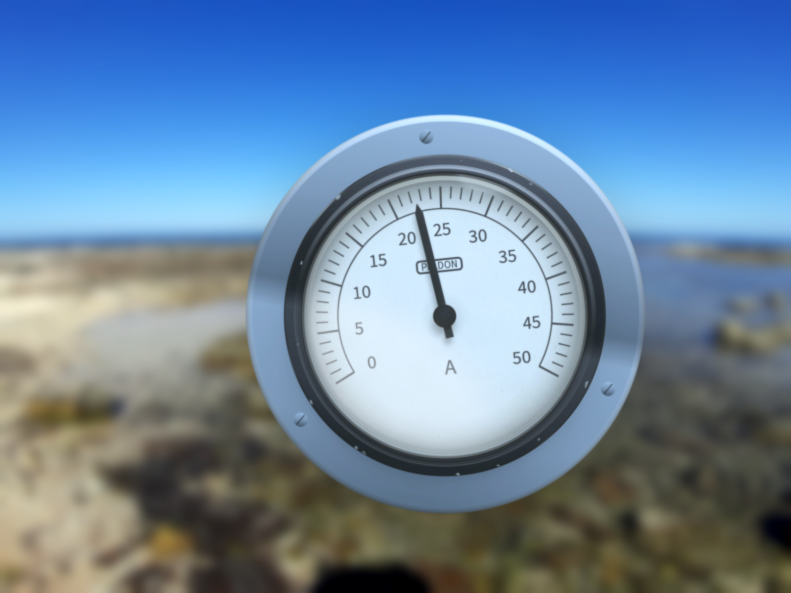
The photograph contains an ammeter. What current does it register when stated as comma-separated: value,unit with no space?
22.5,A
